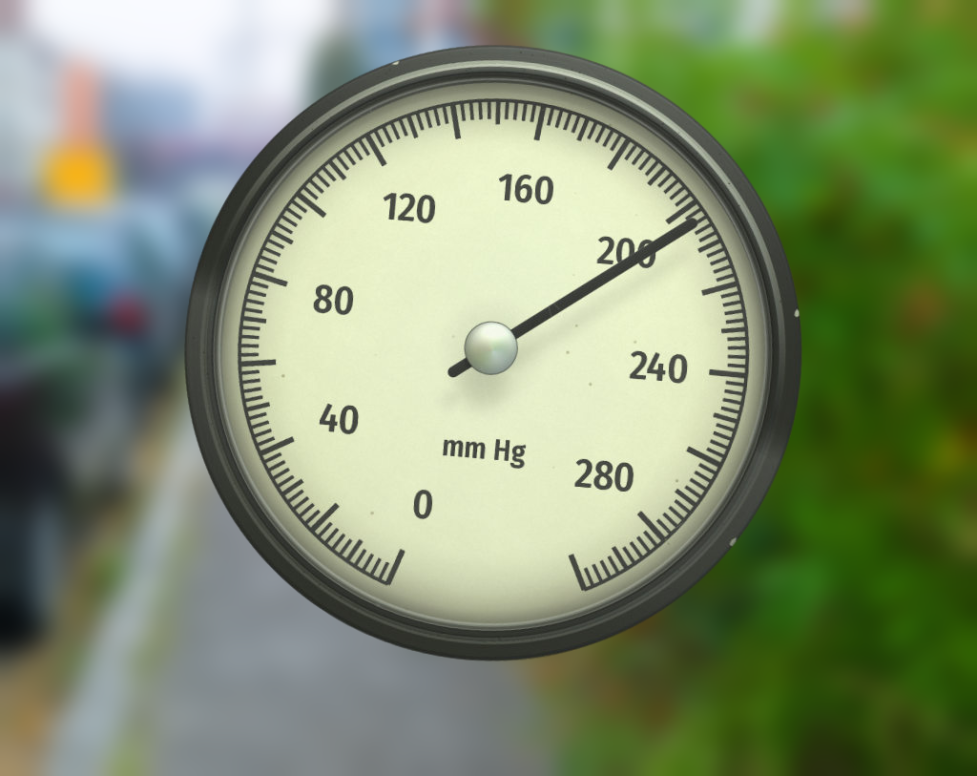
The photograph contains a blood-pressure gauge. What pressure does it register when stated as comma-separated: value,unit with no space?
204,mmHg
